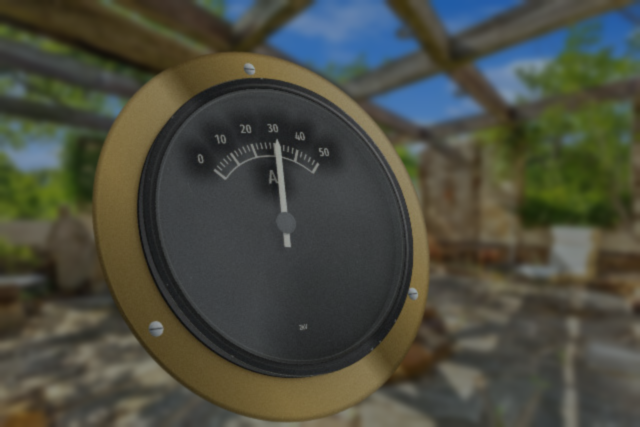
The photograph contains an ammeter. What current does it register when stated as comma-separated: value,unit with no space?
30,A
